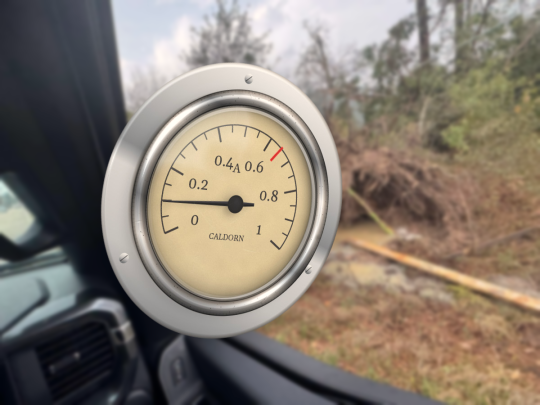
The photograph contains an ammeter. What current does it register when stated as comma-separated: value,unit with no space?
0.1,A
